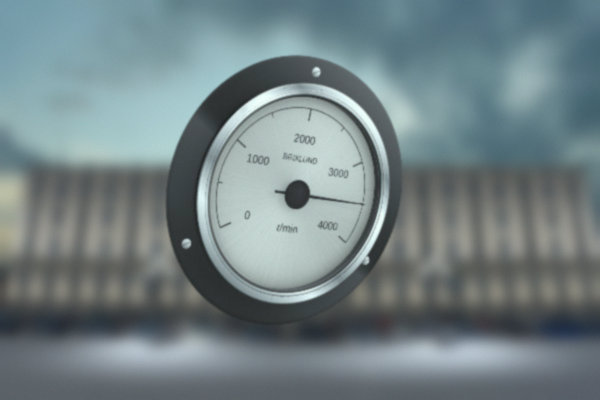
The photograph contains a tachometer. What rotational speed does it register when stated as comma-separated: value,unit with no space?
3500,rpm
